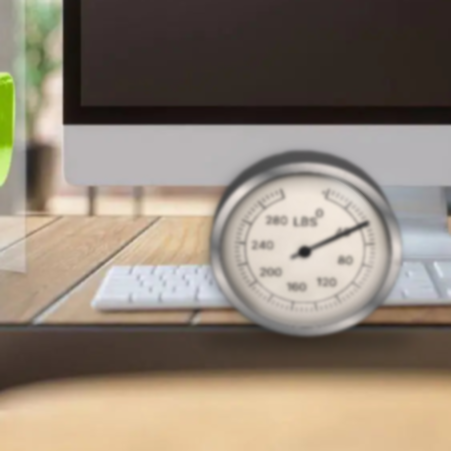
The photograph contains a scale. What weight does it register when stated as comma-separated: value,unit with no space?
40,lb
